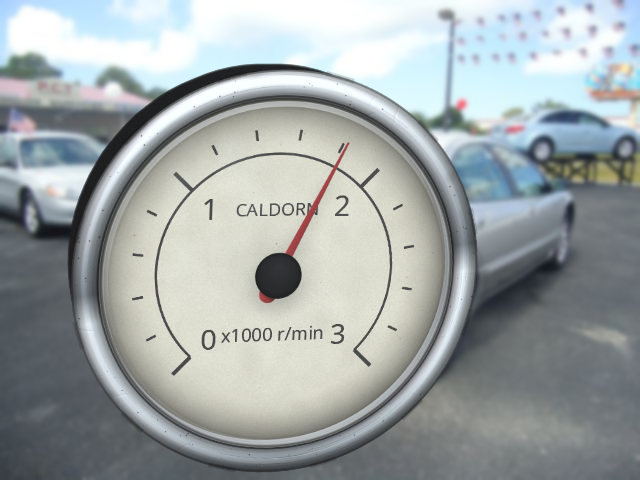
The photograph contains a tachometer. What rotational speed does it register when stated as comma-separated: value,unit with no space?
1800,rpm
